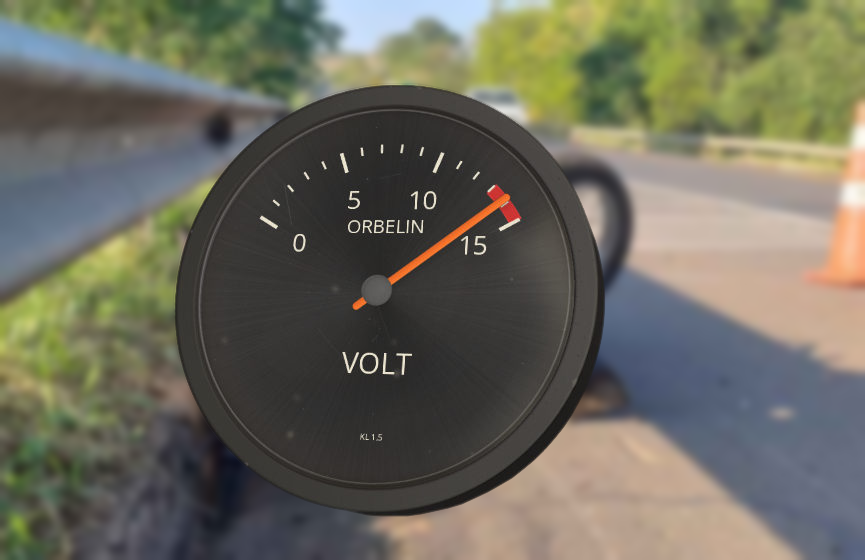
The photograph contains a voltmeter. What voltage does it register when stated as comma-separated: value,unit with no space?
14,V
